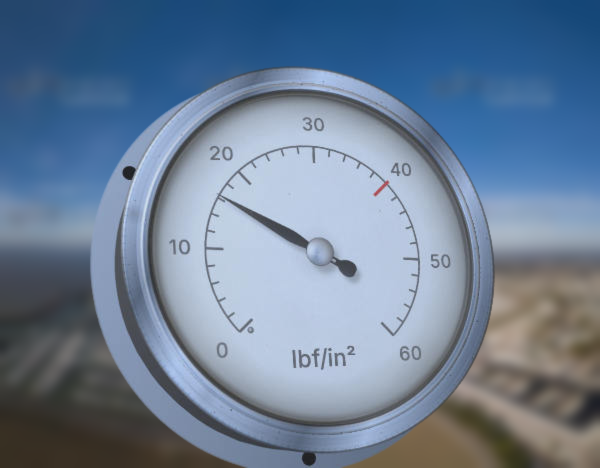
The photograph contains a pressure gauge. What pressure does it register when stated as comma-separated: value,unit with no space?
16,psi
